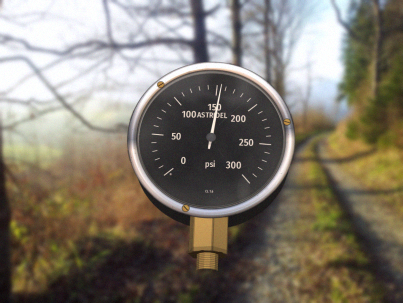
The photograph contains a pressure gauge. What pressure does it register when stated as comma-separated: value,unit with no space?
155,psi
